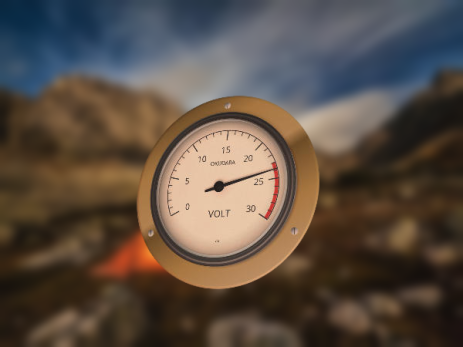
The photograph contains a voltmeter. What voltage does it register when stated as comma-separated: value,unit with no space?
24,V
